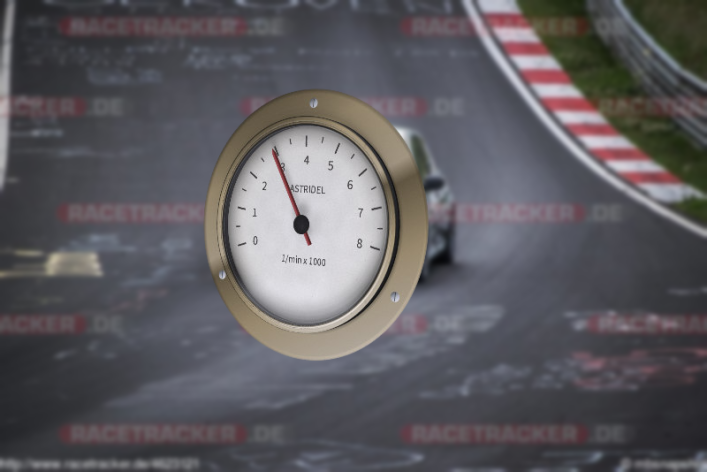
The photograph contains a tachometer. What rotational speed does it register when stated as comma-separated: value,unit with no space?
3000,rpm
